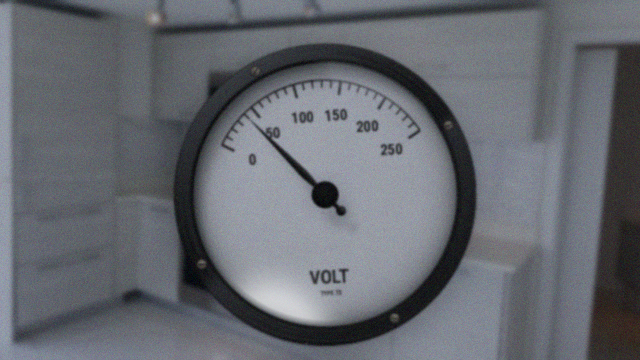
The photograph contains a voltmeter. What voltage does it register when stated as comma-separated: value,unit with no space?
40,V
